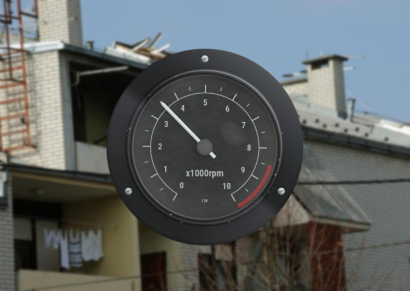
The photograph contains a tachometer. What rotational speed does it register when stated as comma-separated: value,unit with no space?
3500,rpm
